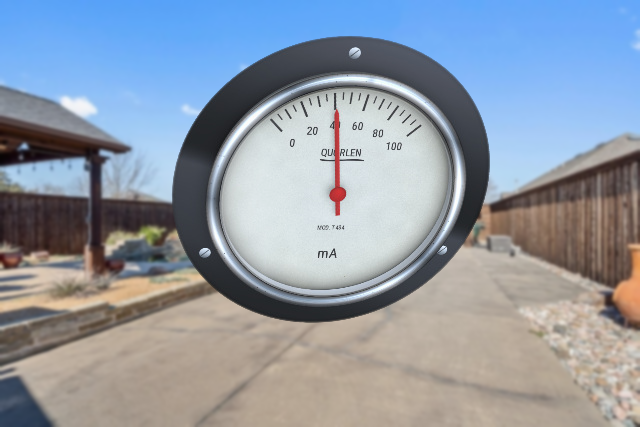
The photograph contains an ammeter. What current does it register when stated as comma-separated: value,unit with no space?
40,mA
